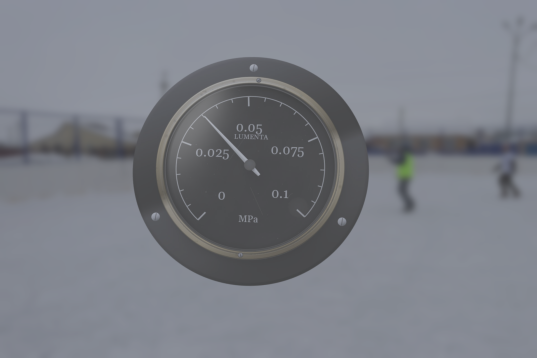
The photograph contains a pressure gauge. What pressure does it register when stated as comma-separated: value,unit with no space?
0.035,MPa
